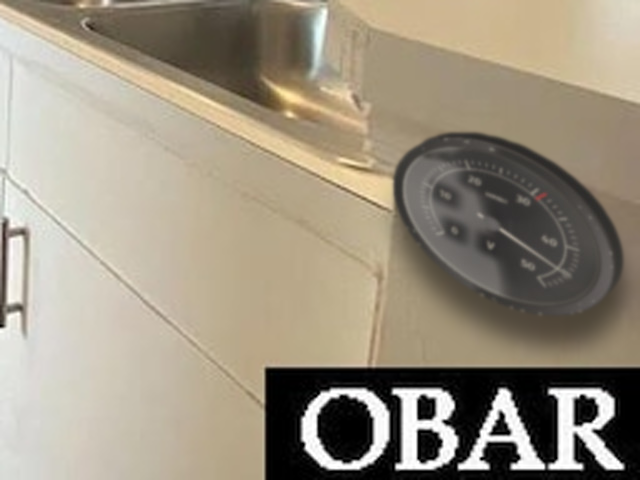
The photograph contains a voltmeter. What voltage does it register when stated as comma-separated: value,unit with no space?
45,V
